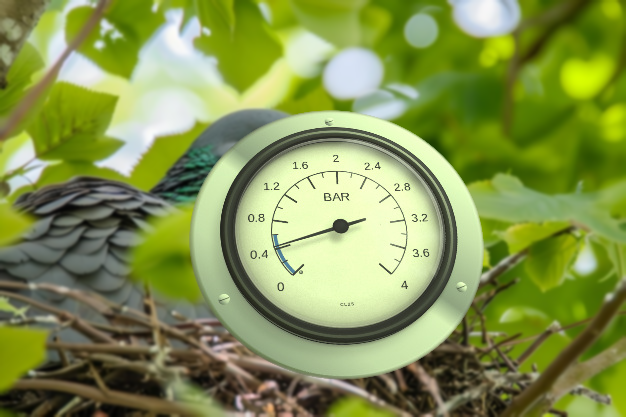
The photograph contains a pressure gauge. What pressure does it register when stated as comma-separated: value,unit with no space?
0.4,bar
